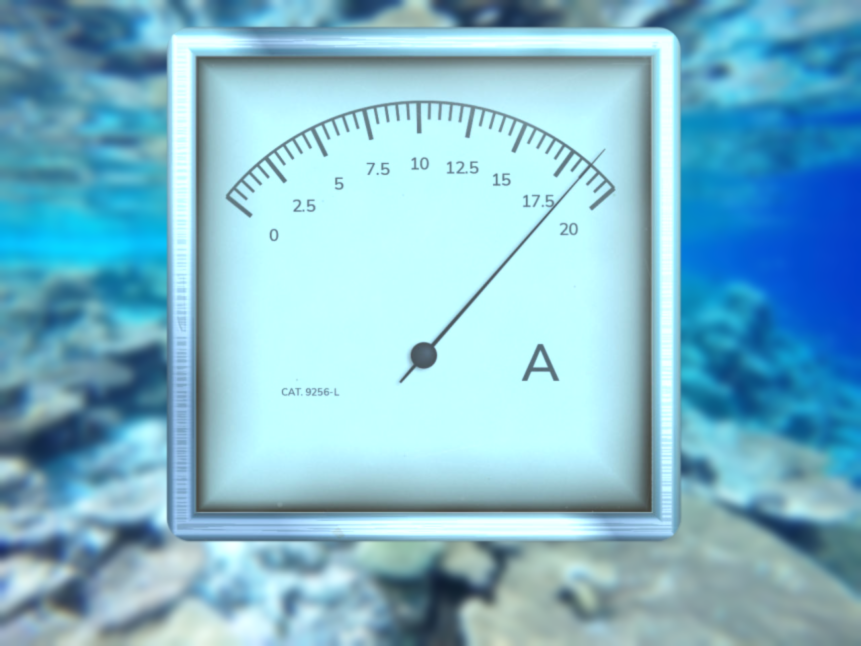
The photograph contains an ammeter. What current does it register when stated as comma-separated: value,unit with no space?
18.5,A
